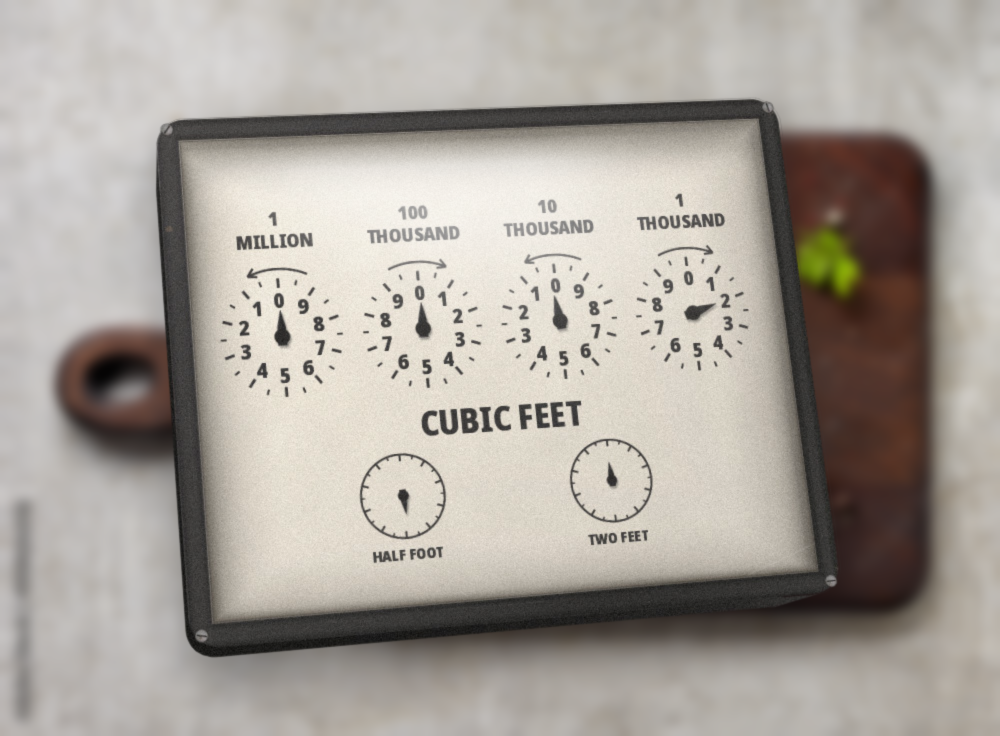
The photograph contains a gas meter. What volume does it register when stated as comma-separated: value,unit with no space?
200,ft³
